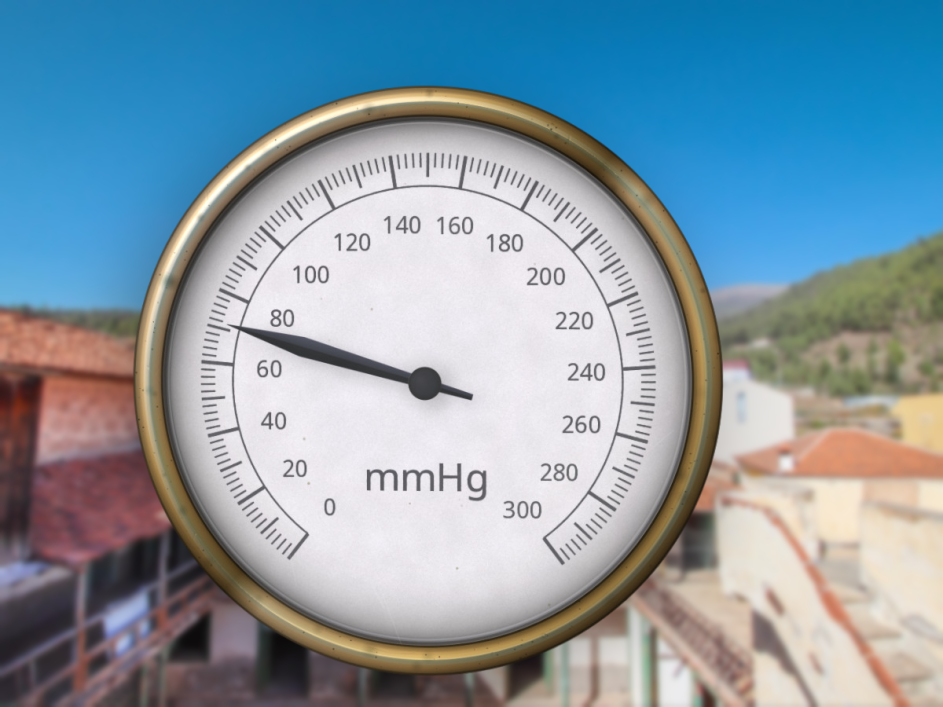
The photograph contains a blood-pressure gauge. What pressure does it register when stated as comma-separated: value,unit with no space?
72,mmHg
